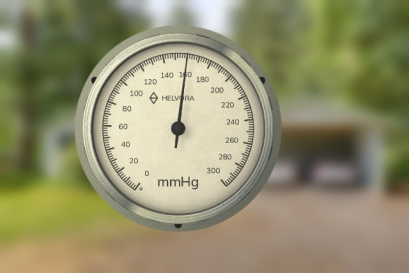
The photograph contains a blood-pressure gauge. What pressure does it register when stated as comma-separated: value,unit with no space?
160,mmHg
